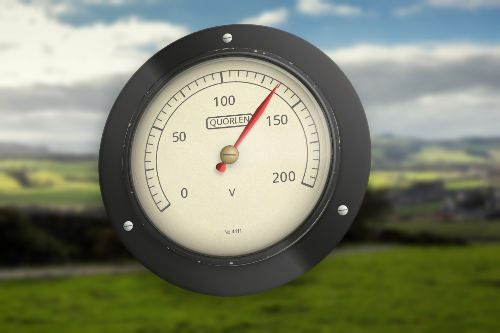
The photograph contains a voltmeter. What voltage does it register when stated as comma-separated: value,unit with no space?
135,V
